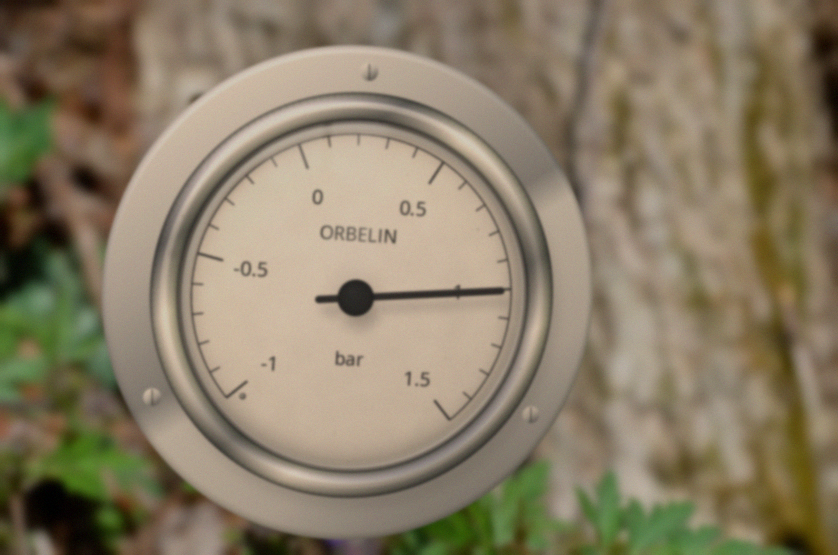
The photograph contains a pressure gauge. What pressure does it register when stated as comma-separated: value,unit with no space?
1,bar
